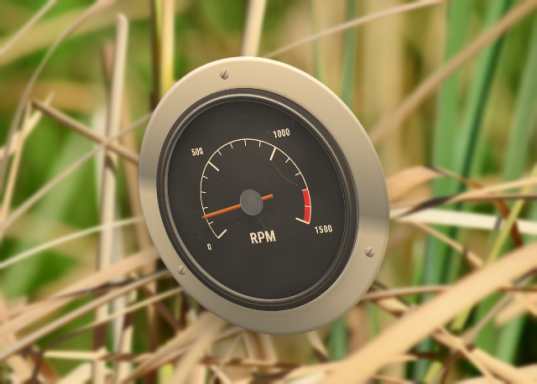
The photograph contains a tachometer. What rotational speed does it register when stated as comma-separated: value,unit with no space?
150,rpm
